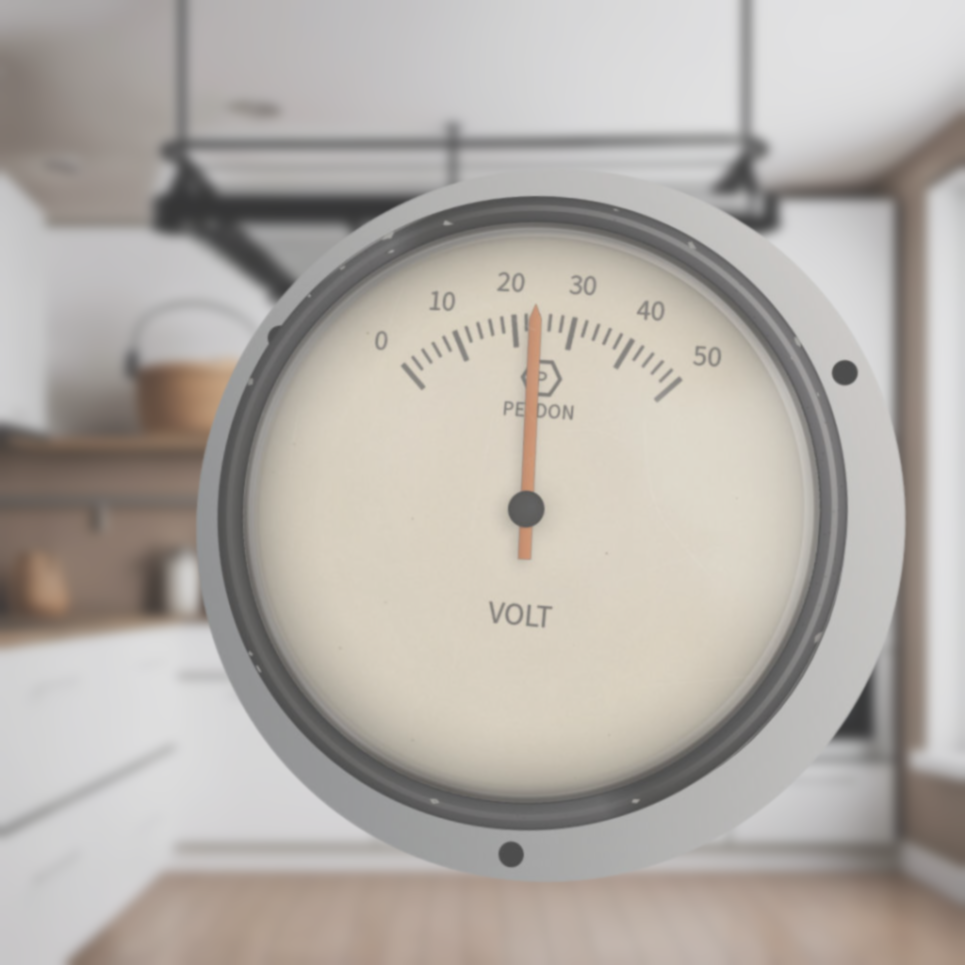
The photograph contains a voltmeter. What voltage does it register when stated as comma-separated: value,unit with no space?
24,V
